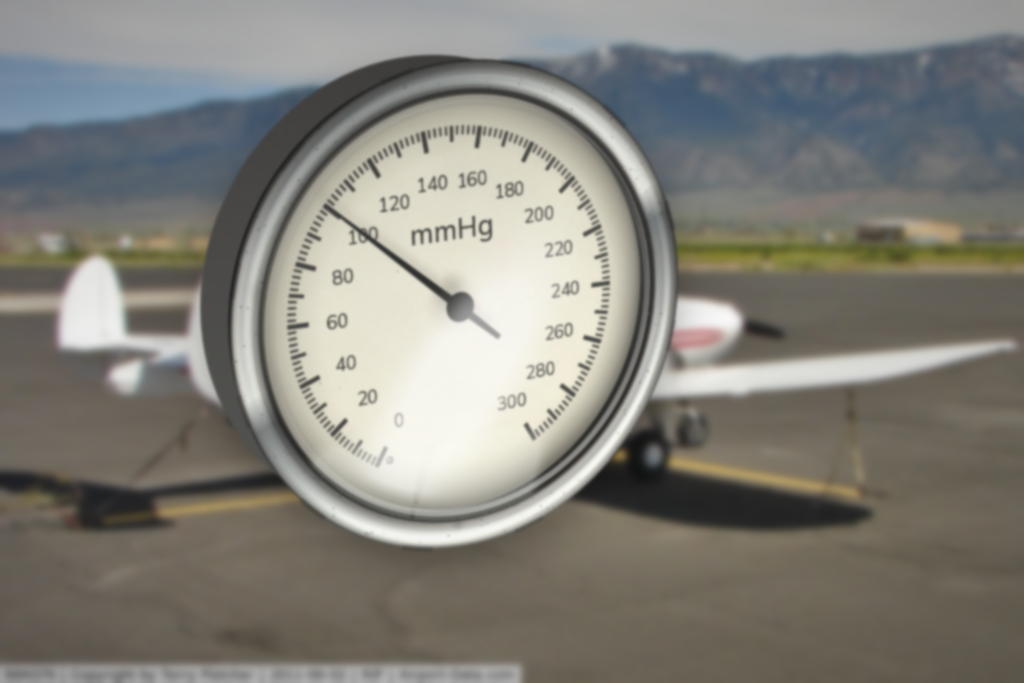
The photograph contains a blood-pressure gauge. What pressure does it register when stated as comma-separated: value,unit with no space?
100,mmHg
